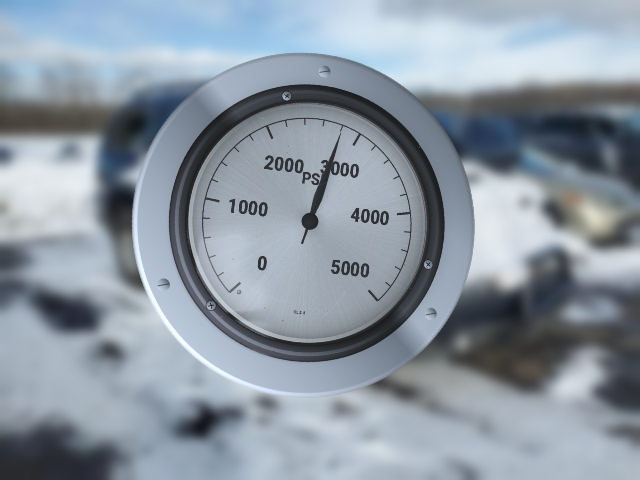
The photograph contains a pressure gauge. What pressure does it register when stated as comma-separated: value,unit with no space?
2800,psi
